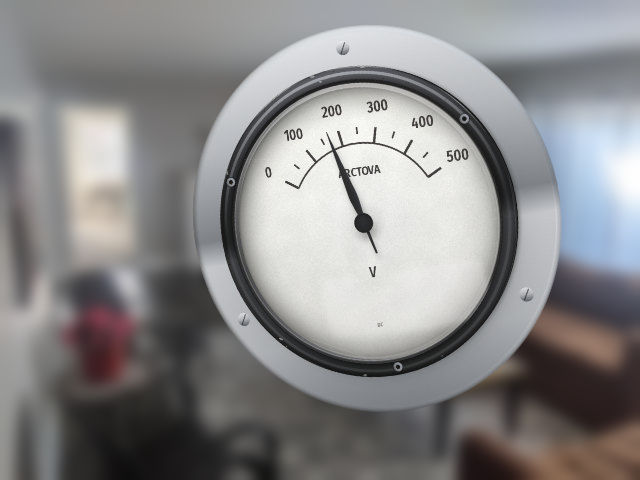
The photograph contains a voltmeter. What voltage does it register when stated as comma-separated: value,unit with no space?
175,V
